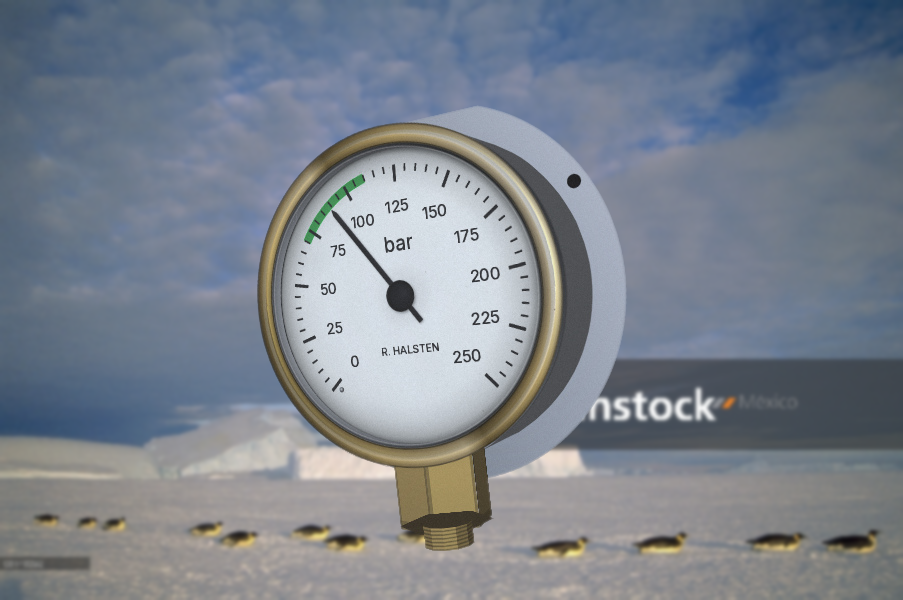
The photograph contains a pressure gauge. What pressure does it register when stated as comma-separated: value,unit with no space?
90,bar
